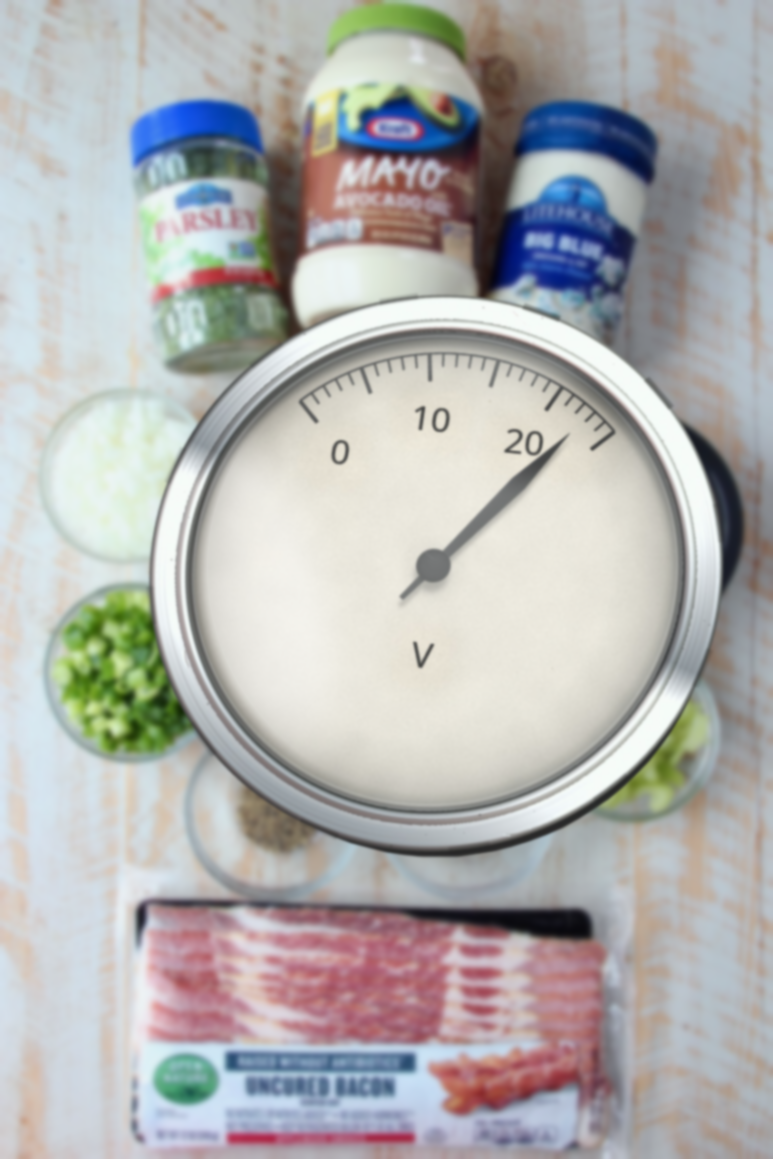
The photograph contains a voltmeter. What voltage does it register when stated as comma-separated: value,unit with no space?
23,V
